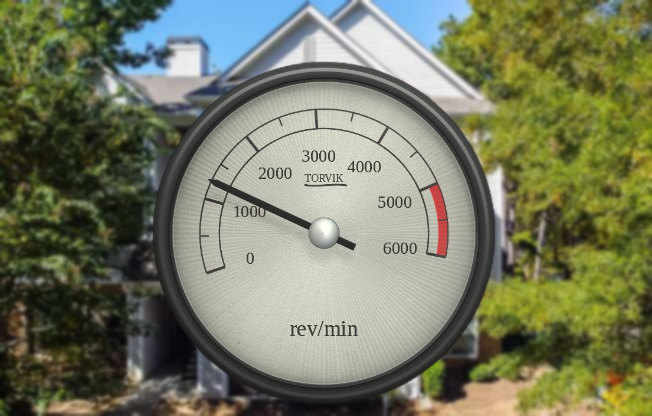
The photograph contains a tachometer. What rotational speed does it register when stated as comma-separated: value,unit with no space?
1250,rpm
